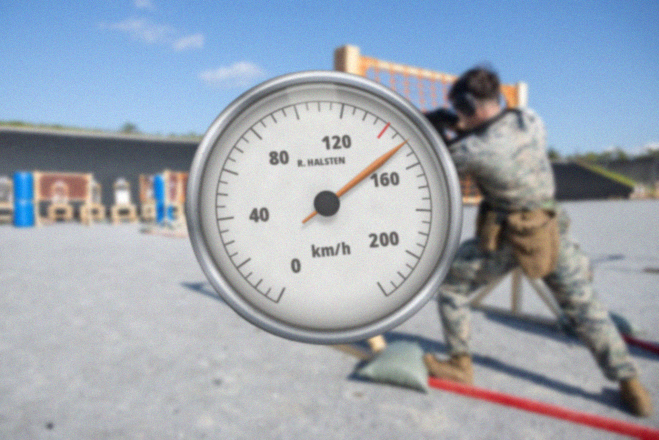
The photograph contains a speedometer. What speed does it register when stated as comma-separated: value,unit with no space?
150,km/h
